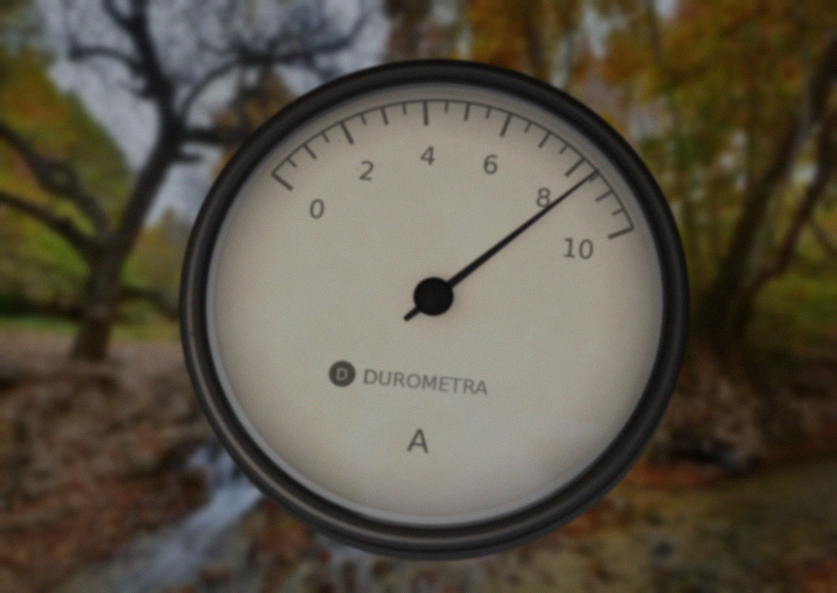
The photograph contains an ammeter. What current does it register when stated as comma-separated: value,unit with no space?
8.5,A
